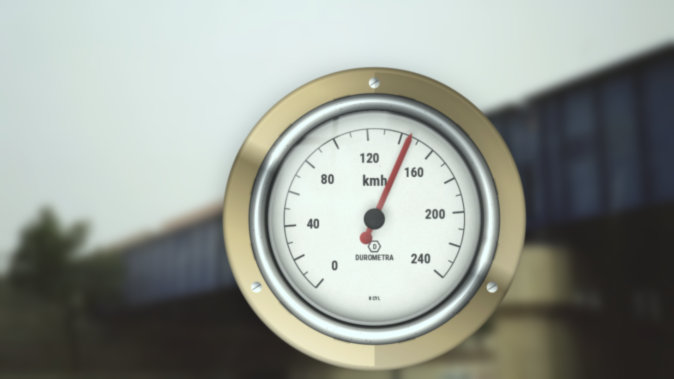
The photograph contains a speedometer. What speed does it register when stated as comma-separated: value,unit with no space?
145,km/h
